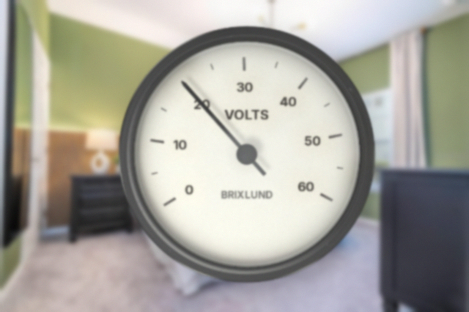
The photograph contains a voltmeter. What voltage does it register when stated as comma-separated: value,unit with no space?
20,V
